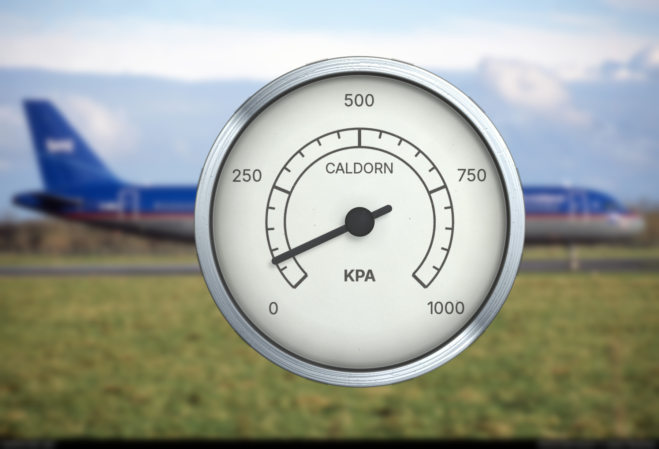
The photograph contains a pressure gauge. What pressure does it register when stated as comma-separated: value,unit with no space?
75,kPa
